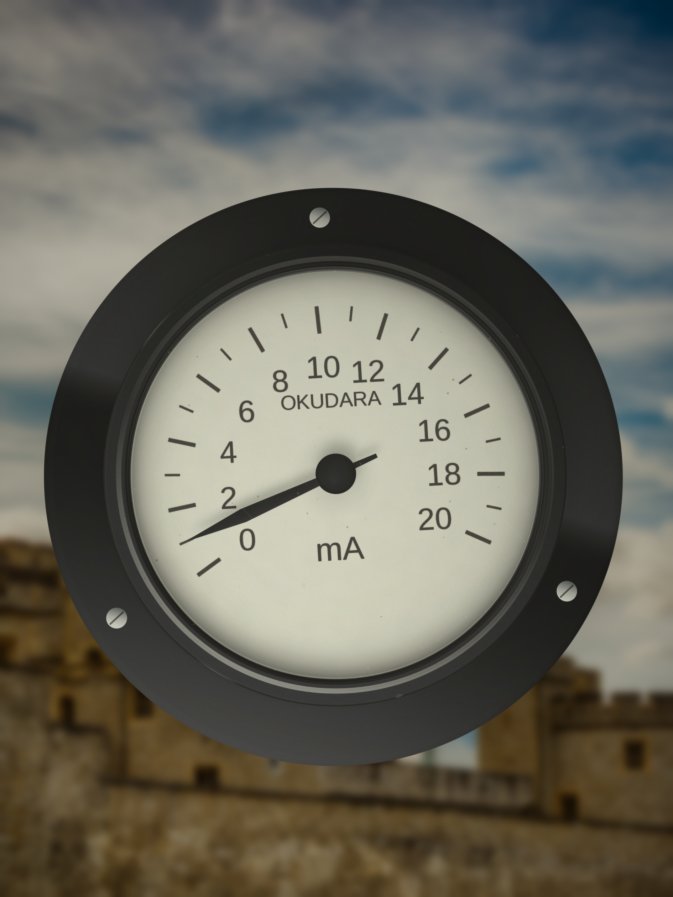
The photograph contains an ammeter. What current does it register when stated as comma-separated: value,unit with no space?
1,mA
